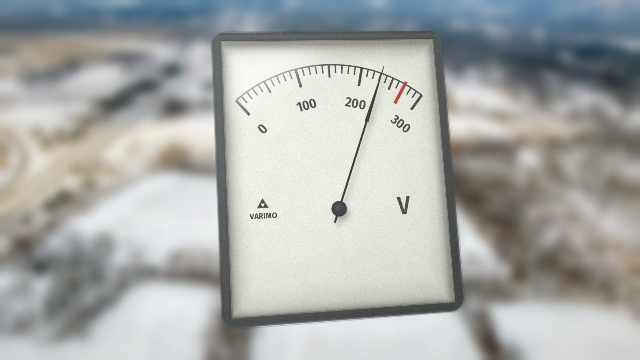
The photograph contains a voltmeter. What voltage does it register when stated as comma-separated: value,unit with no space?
230,V
